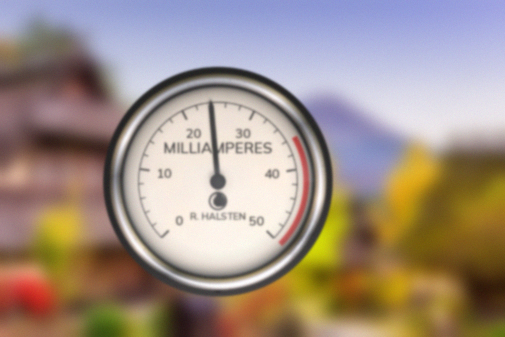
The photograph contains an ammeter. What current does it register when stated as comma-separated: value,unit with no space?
24,mA
